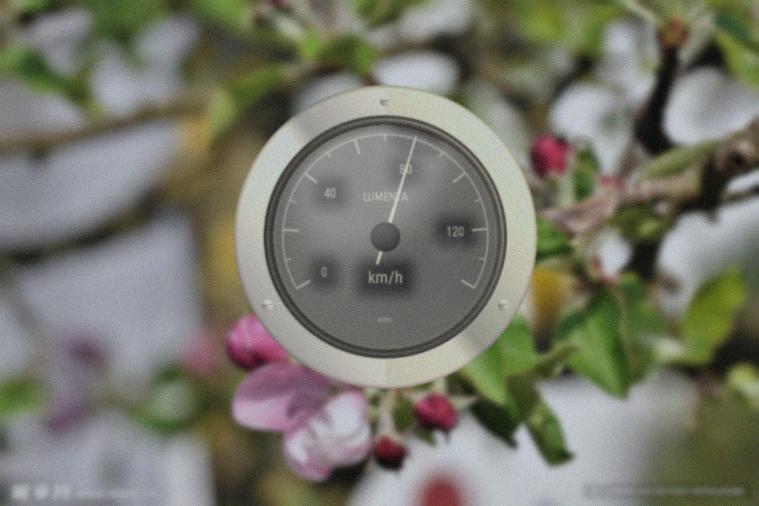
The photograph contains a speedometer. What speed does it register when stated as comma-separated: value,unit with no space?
80,km/h
